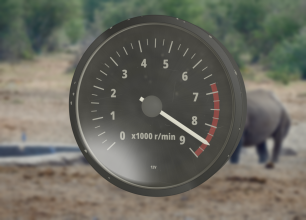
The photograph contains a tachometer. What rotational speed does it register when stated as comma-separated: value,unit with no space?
8500,rpm
